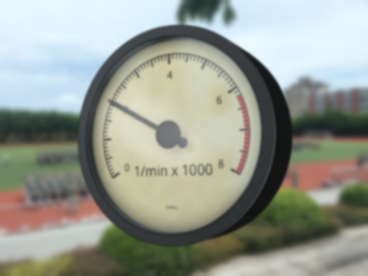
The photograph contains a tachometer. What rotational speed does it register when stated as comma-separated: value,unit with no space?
2000,rpm
